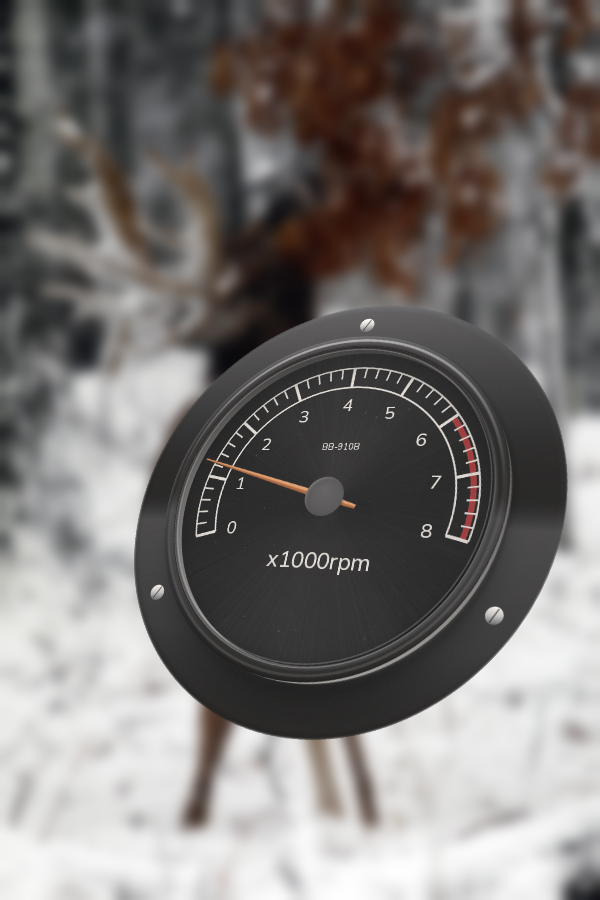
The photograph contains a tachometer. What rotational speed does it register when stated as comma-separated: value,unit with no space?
1200,rpm
